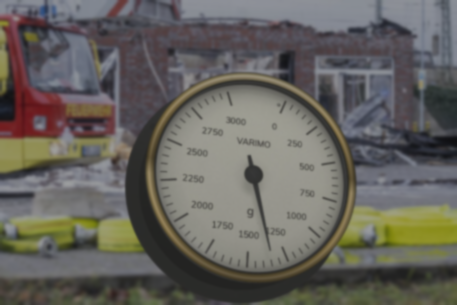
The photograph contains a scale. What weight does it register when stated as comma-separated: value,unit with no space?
1350,g
